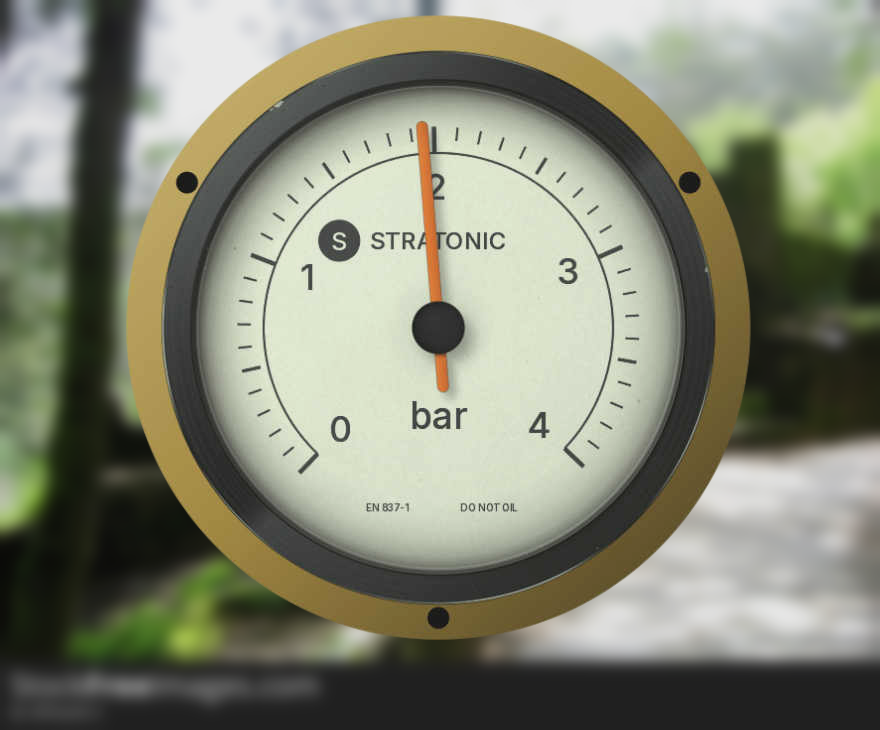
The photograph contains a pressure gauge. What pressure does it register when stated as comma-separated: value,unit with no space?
1.95,bar
